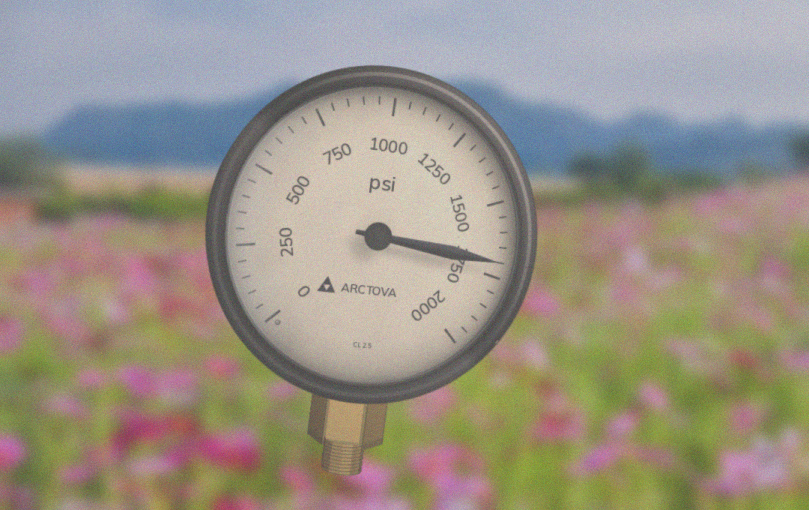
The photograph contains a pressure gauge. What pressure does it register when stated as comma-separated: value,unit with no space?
1700,psi
